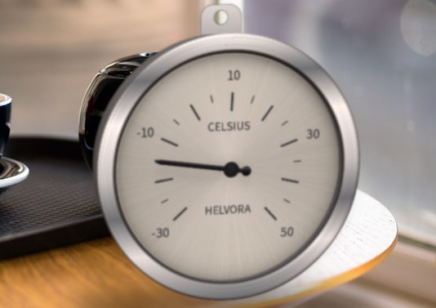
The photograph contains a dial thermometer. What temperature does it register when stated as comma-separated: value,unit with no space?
-15,°C
